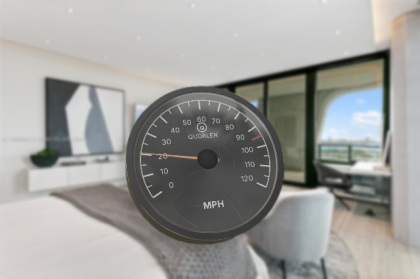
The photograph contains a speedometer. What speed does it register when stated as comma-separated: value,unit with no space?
20,mph
